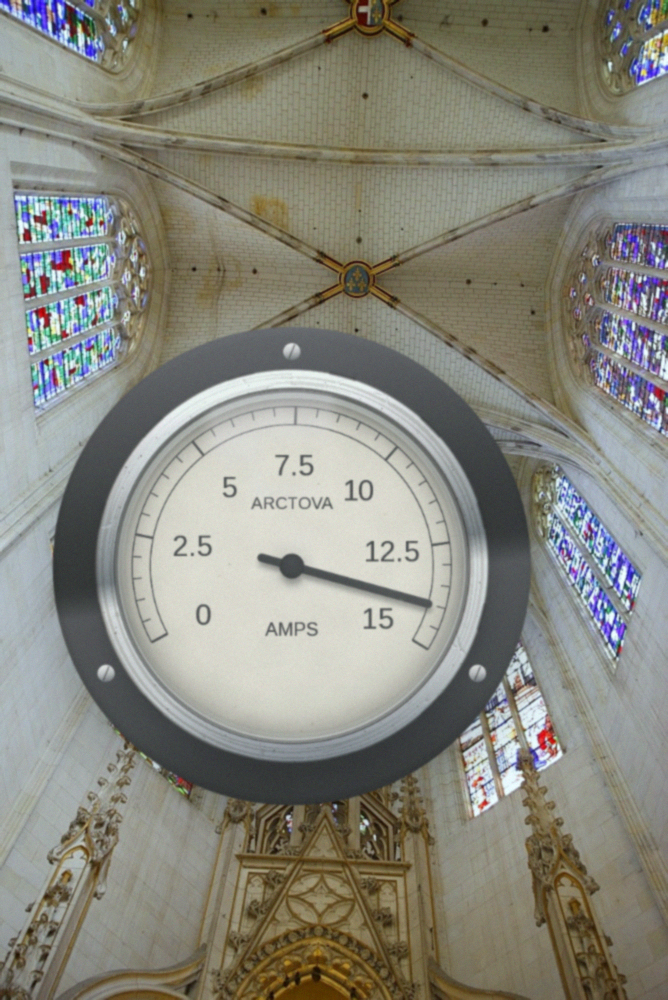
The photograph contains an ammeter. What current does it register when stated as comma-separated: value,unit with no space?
14,A
